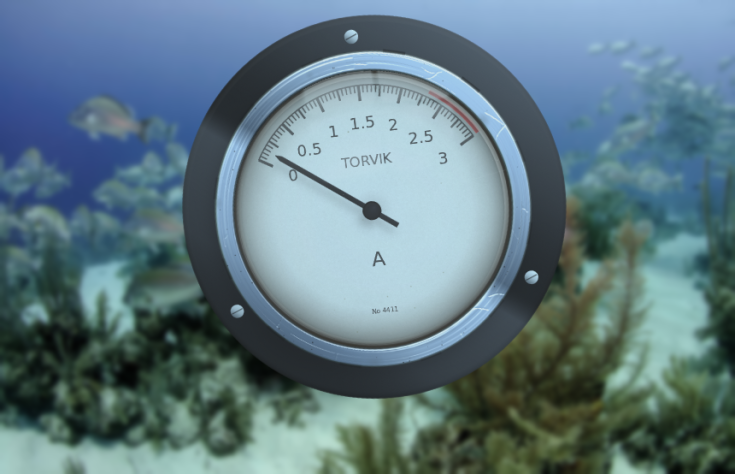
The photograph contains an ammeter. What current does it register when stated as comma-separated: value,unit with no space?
0.15,A
